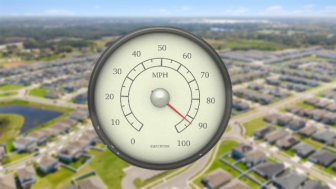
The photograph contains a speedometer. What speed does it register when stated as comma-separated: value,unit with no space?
92.5,mph
